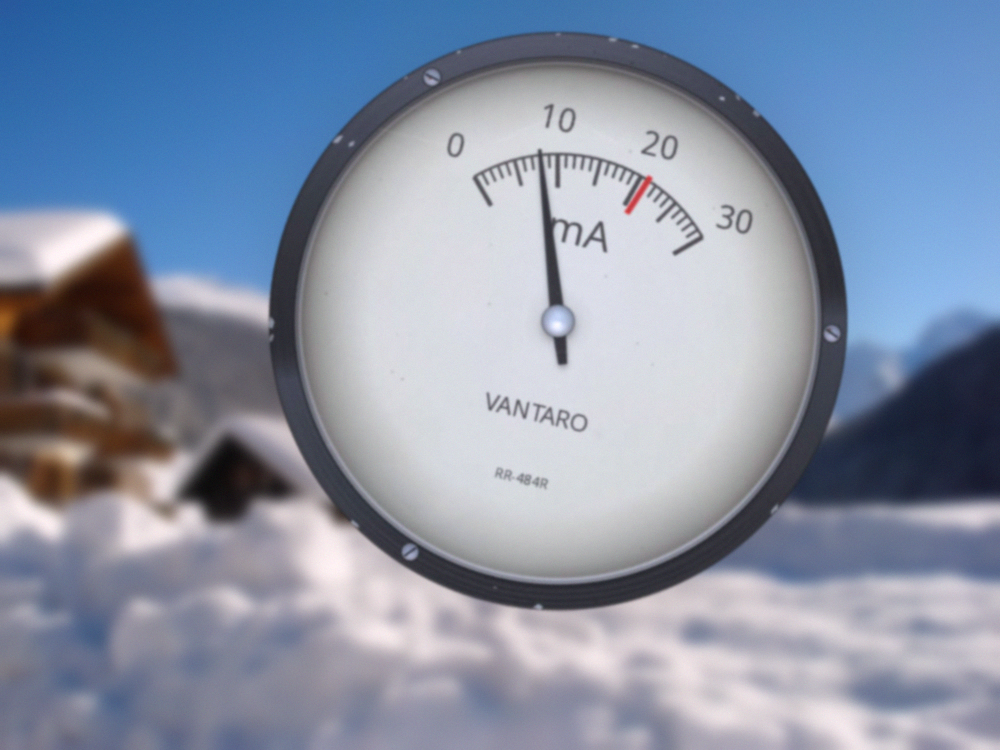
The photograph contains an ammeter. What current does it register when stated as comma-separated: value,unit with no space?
8,mA
